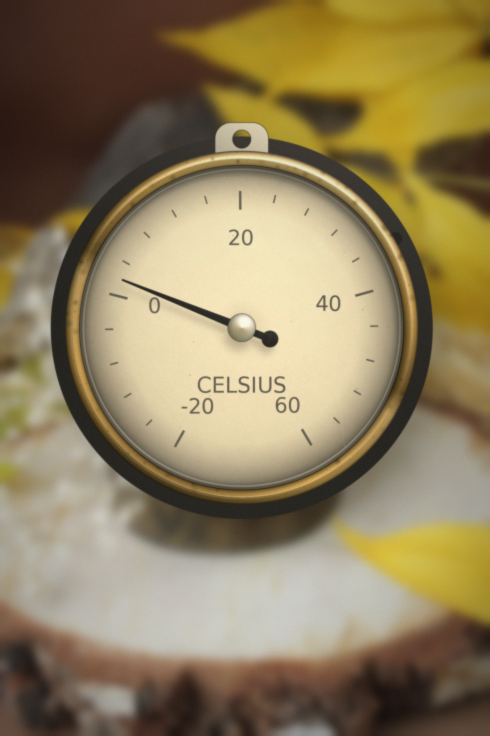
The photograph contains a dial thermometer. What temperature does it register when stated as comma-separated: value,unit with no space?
2,°C
